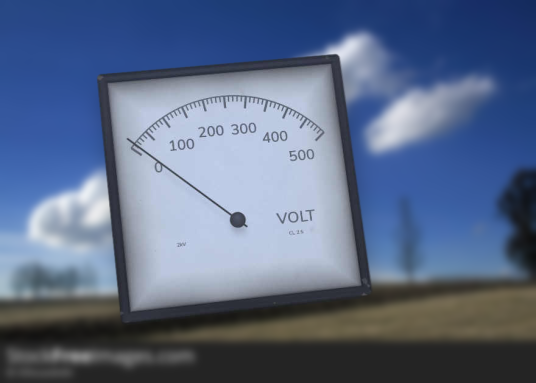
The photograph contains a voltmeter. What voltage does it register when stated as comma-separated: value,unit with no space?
10,V
